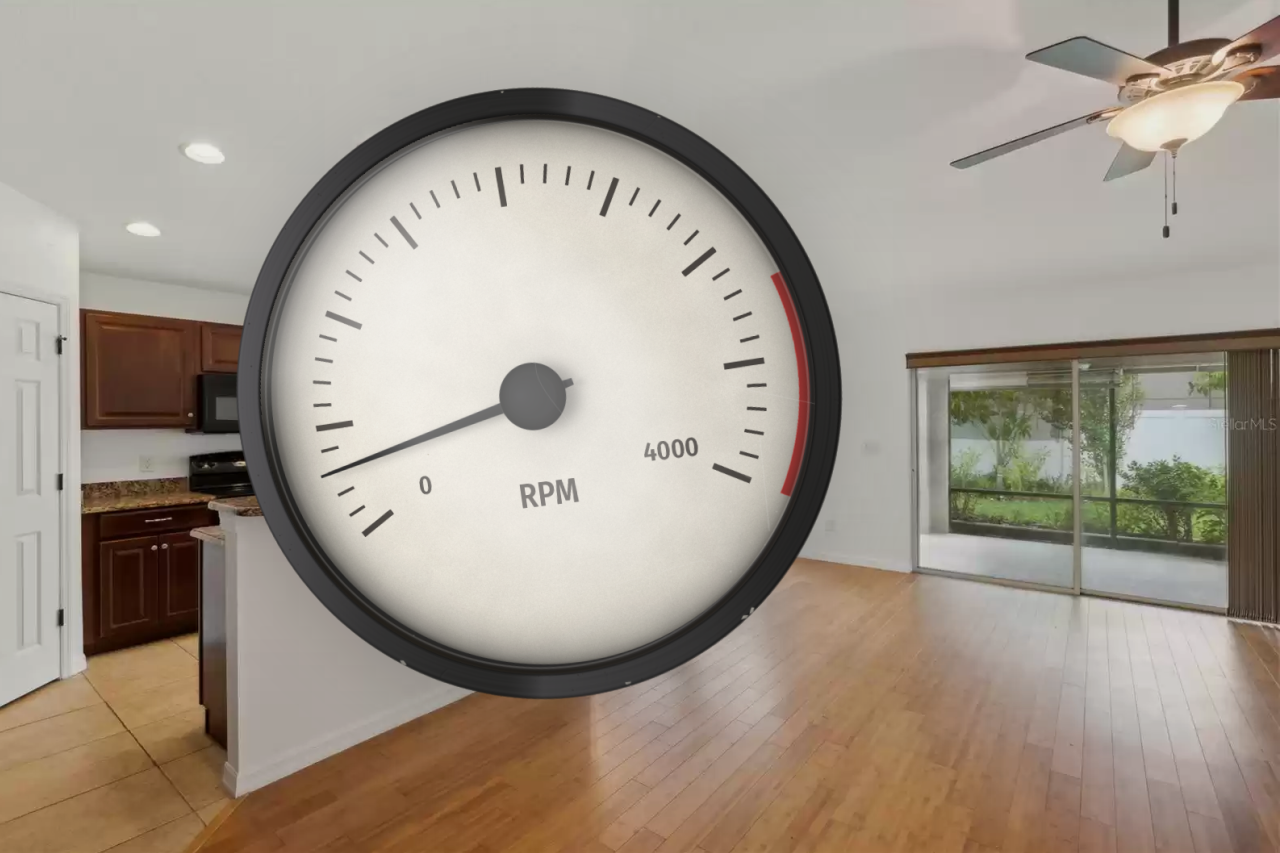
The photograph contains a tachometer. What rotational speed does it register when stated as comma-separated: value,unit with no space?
300,rpm
